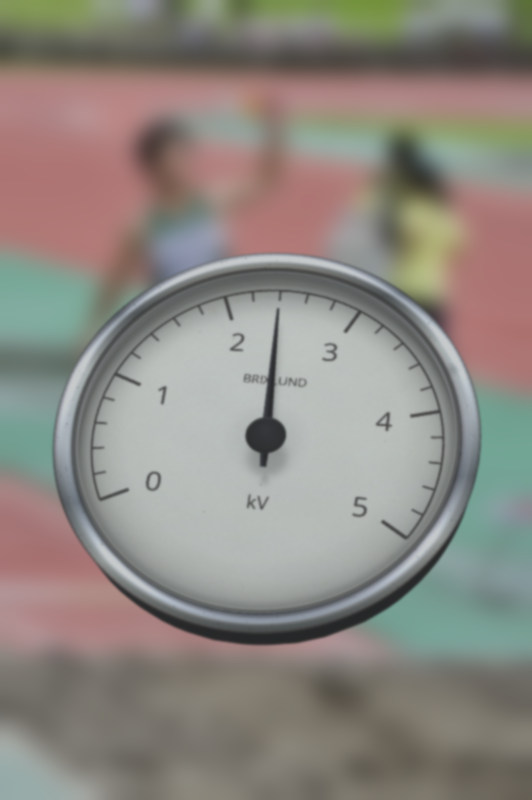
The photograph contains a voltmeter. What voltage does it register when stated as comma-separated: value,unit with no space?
2.4,kV
